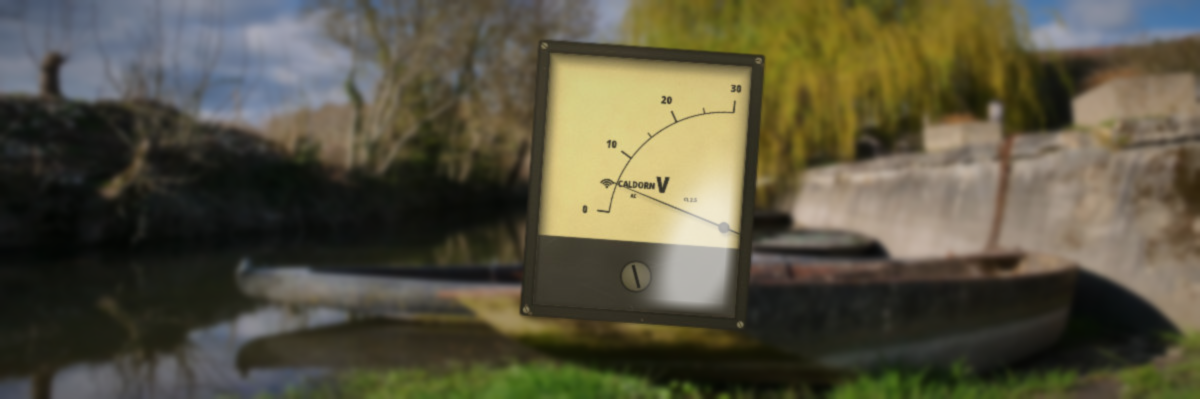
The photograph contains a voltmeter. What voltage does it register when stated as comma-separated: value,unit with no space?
5,V
